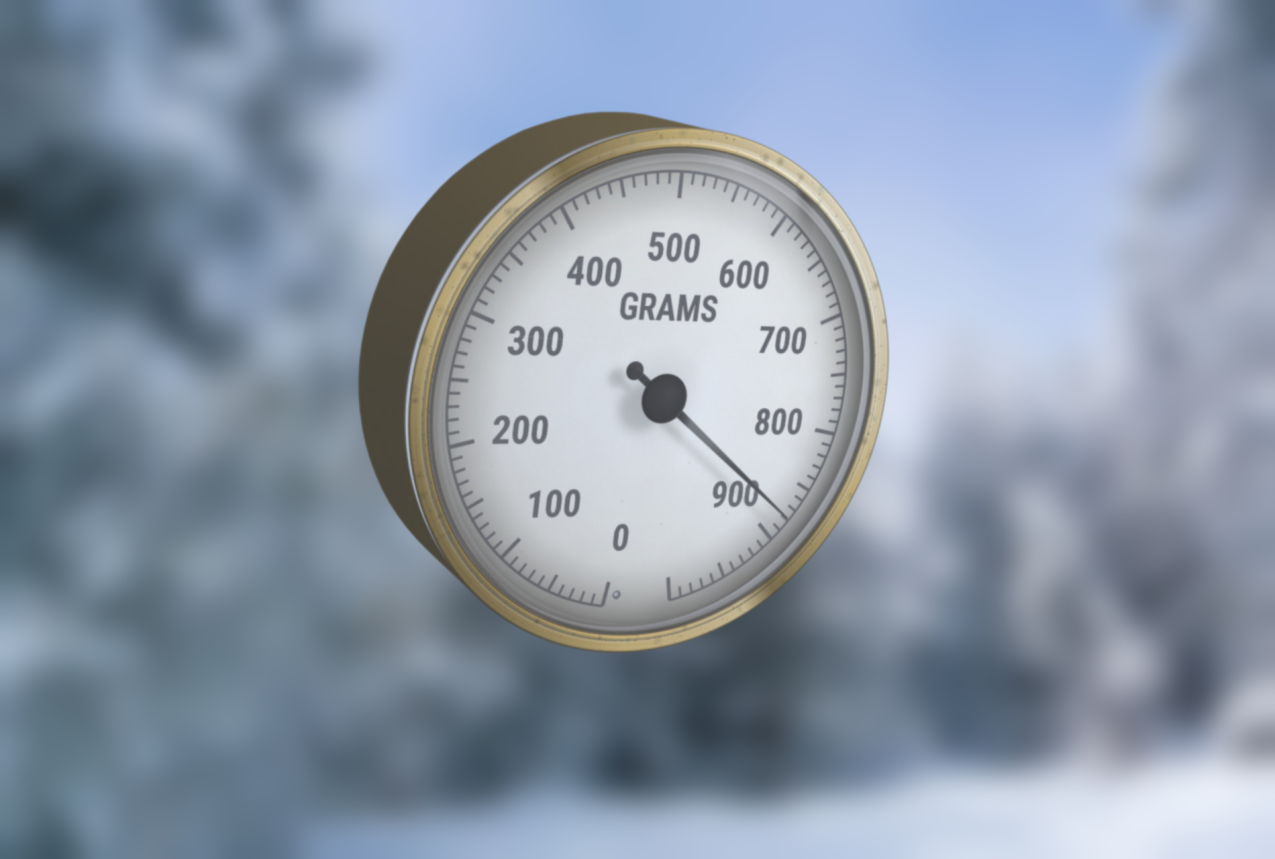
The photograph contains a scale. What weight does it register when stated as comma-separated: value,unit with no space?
880,g
